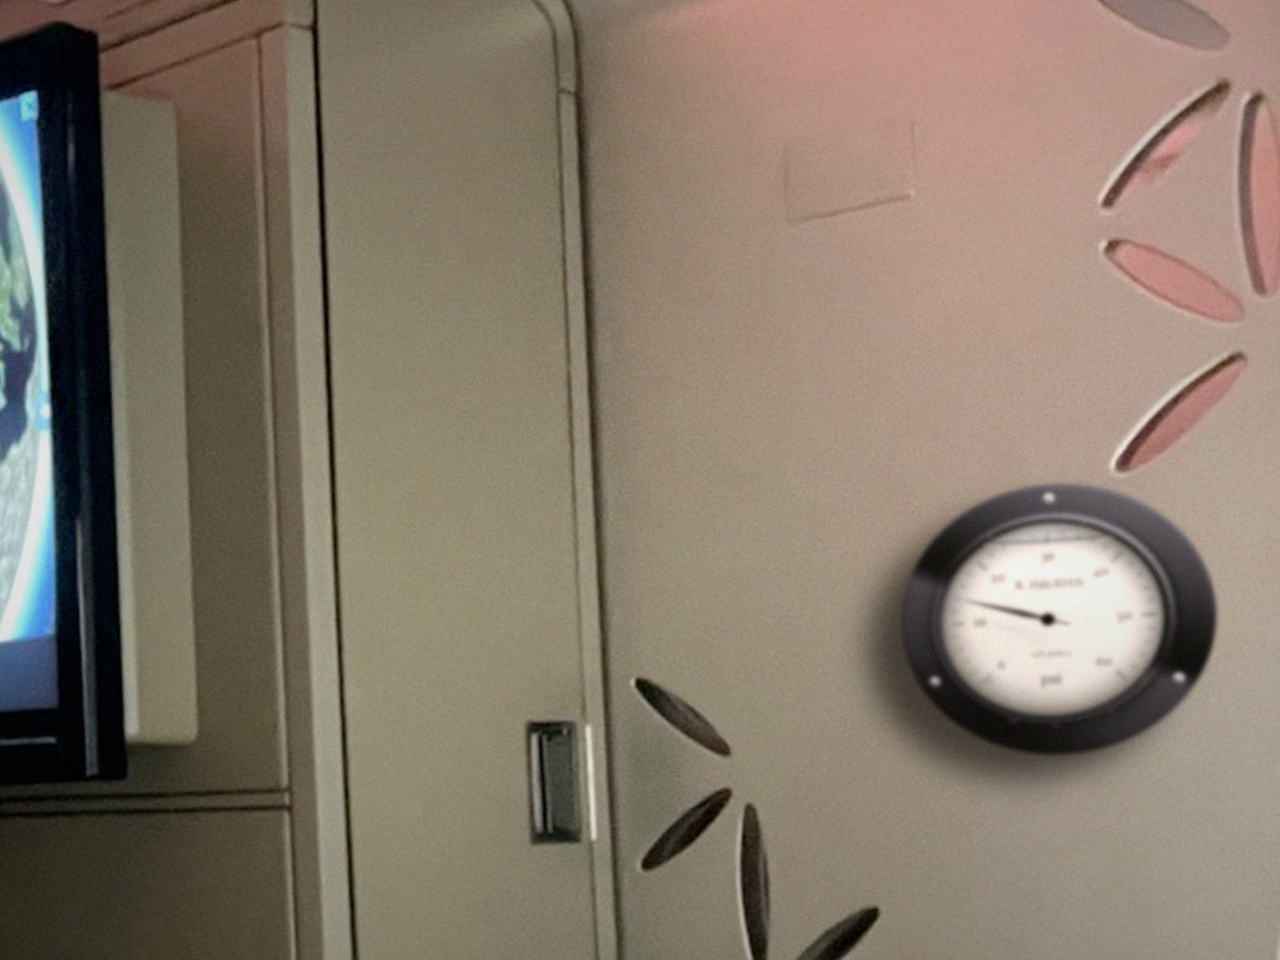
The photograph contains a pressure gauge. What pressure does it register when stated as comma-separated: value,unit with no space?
14,psi
